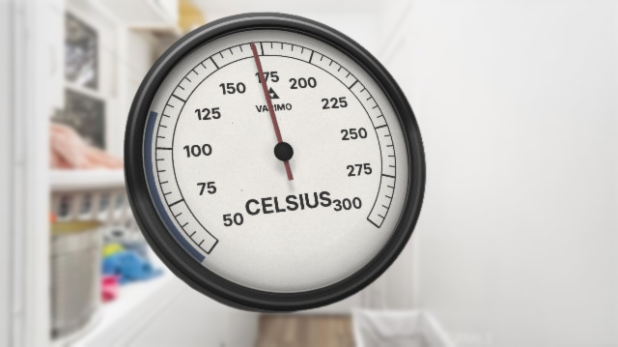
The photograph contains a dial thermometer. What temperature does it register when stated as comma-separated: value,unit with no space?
170,°C
